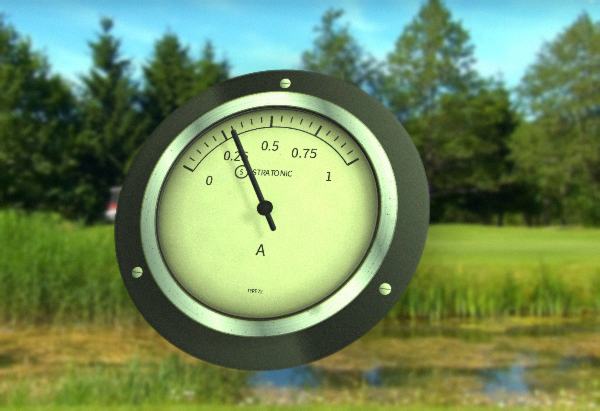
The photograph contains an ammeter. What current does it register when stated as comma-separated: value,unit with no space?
0.3,A
